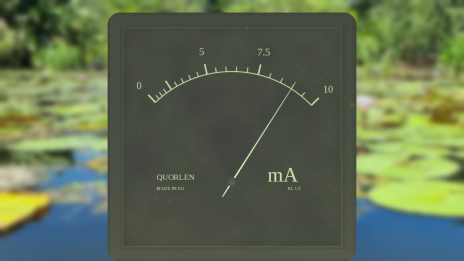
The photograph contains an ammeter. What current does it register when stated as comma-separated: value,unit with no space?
9,mA
